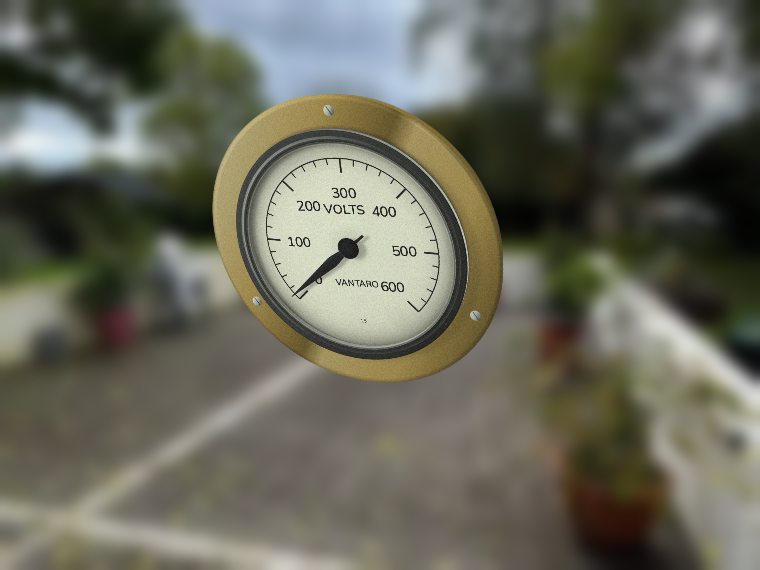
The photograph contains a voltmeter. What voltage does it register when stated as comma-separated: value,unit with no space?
10,V
